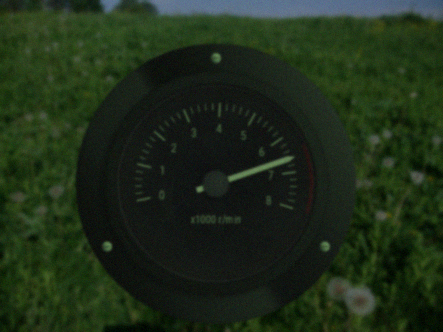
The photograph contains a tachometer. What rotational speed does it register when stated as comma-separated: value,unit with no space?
6600,rpm
